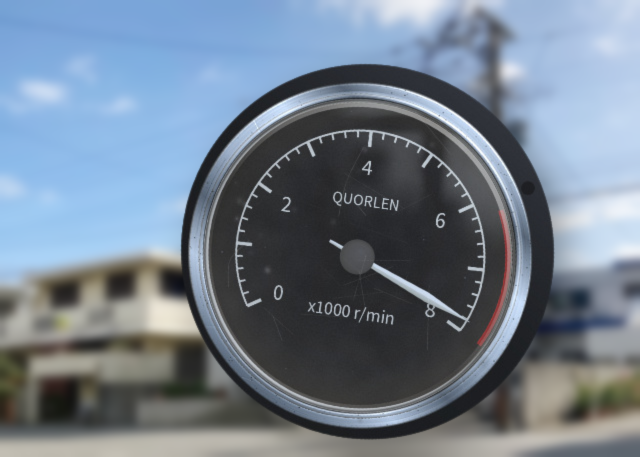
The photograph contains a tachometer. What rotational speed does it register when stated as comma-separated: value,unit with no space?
7800,rpm
